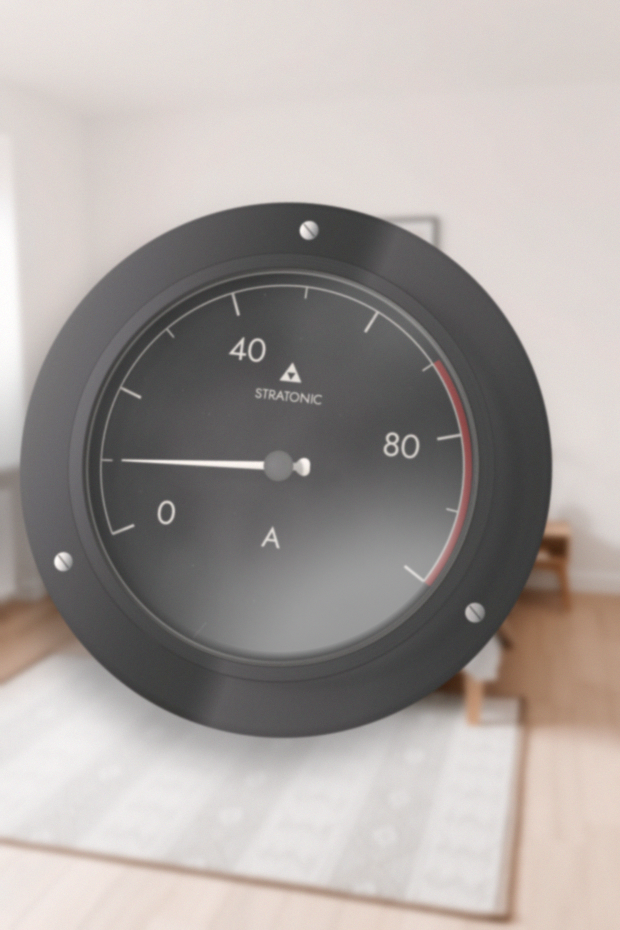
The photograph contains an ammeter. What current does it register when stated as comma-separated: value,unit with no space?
10,A
